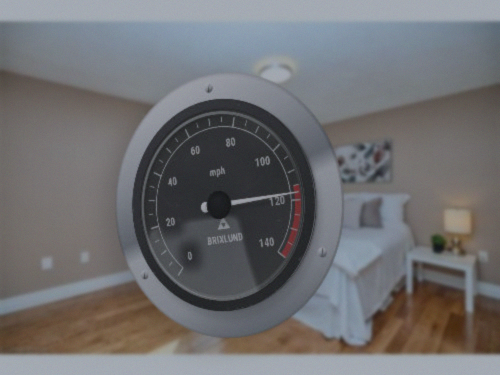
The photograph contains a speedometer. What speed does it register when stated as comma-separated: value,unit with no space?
117.5,mph
